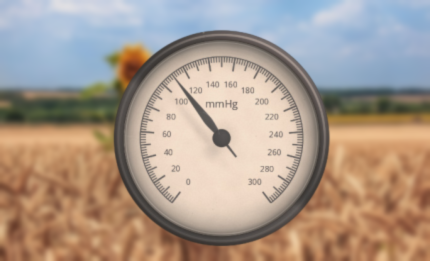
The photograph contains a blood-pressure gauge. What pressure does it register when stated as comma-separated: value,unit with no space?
110,mmHg
